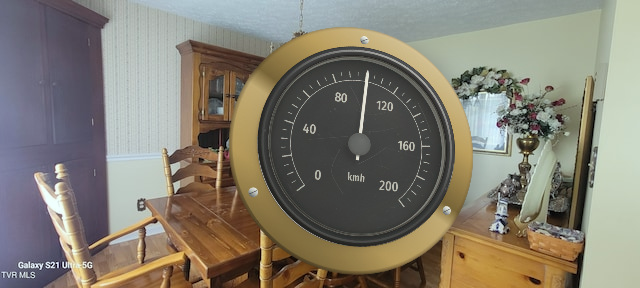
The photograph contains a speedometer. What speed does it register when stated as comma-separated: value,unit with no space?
100,km/h
